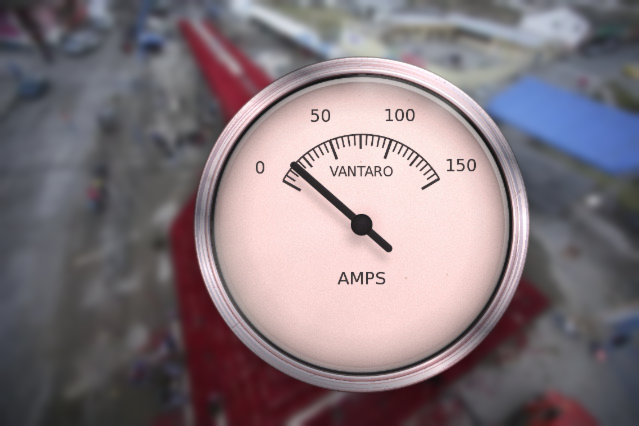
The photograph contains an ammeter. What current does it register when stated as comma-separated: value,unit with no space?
15,A
